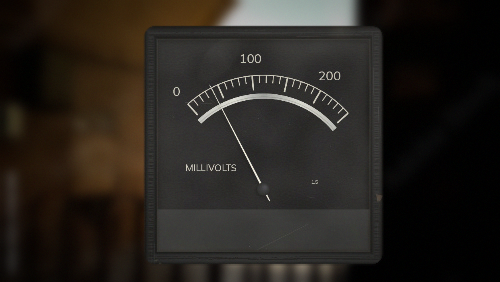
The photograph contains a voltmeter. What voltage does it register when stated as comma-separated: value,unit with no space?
40,mV
